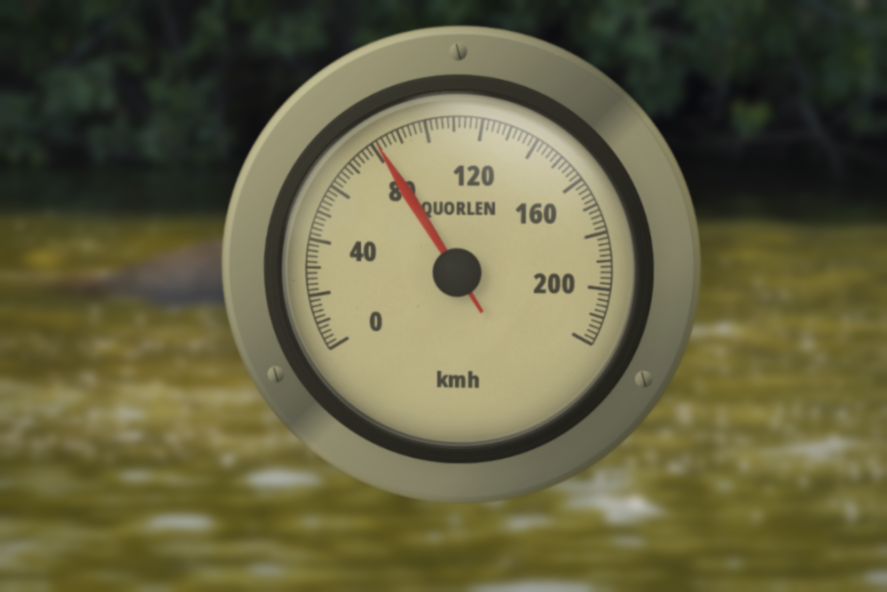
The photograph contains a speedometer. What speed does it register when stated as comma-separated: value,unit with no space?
82,km/h
